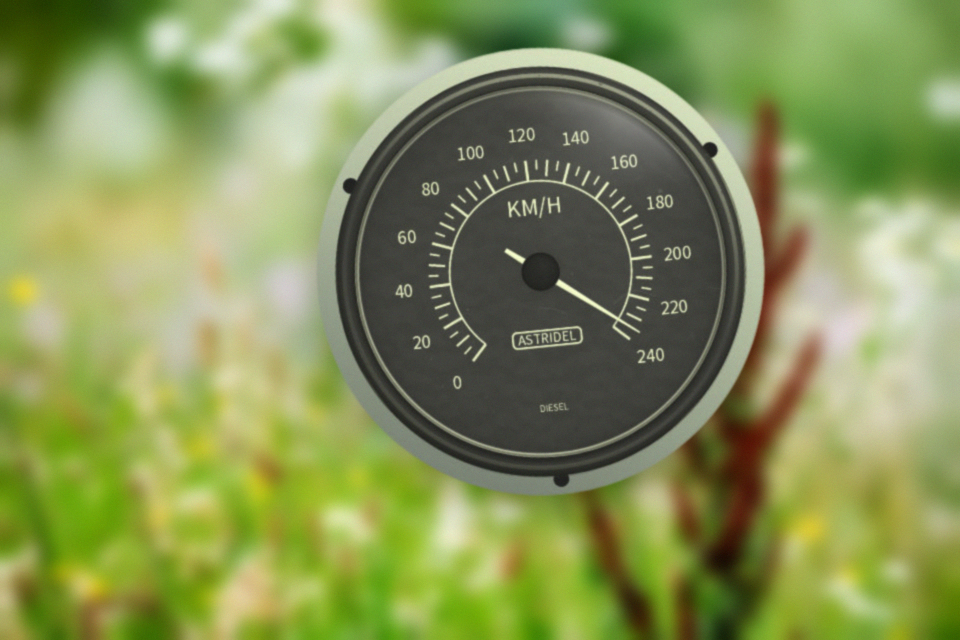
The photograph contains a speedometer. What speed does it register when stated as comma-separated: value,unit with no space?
235,km/h
